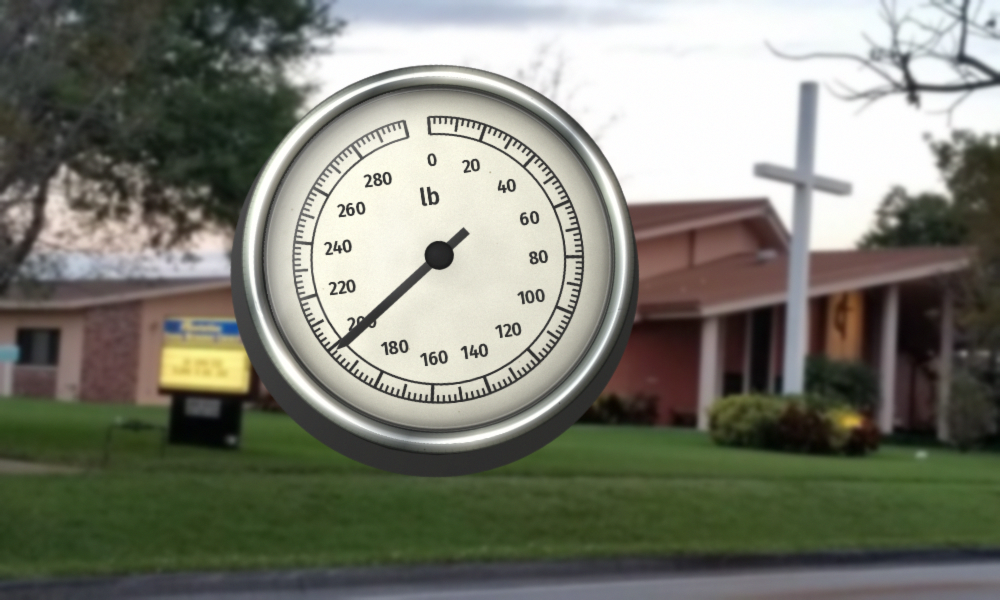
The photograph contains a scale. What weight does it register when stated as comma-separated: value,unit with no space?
198,lb
